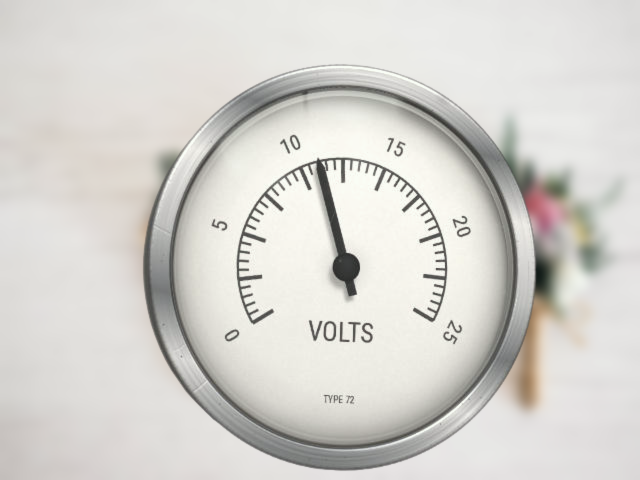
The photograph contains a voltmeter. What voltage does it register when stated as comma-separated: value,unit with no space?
11,V
